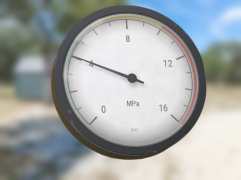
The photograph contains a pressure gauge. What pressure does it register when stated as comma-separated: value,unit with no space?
4,MPa
